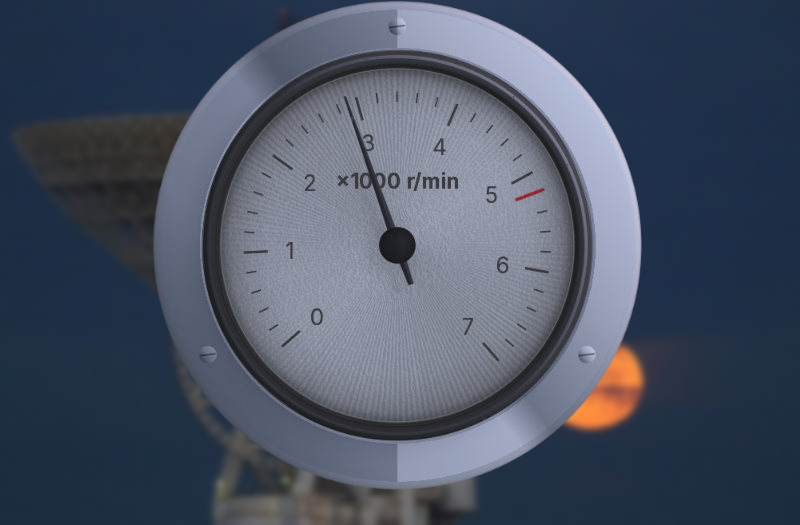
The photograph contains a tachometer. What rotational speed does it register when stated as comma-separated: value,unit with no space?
2900,rpm
